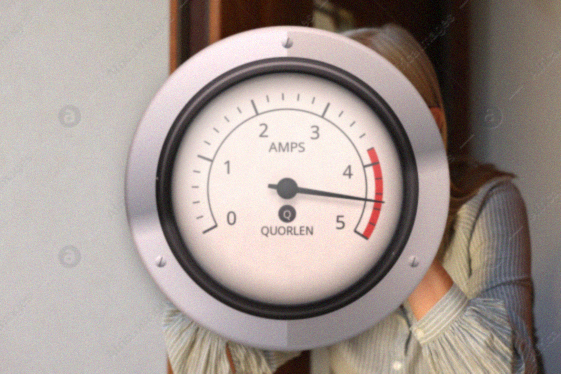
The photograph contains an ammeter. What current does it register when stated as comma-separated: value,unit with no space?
4.5,A
